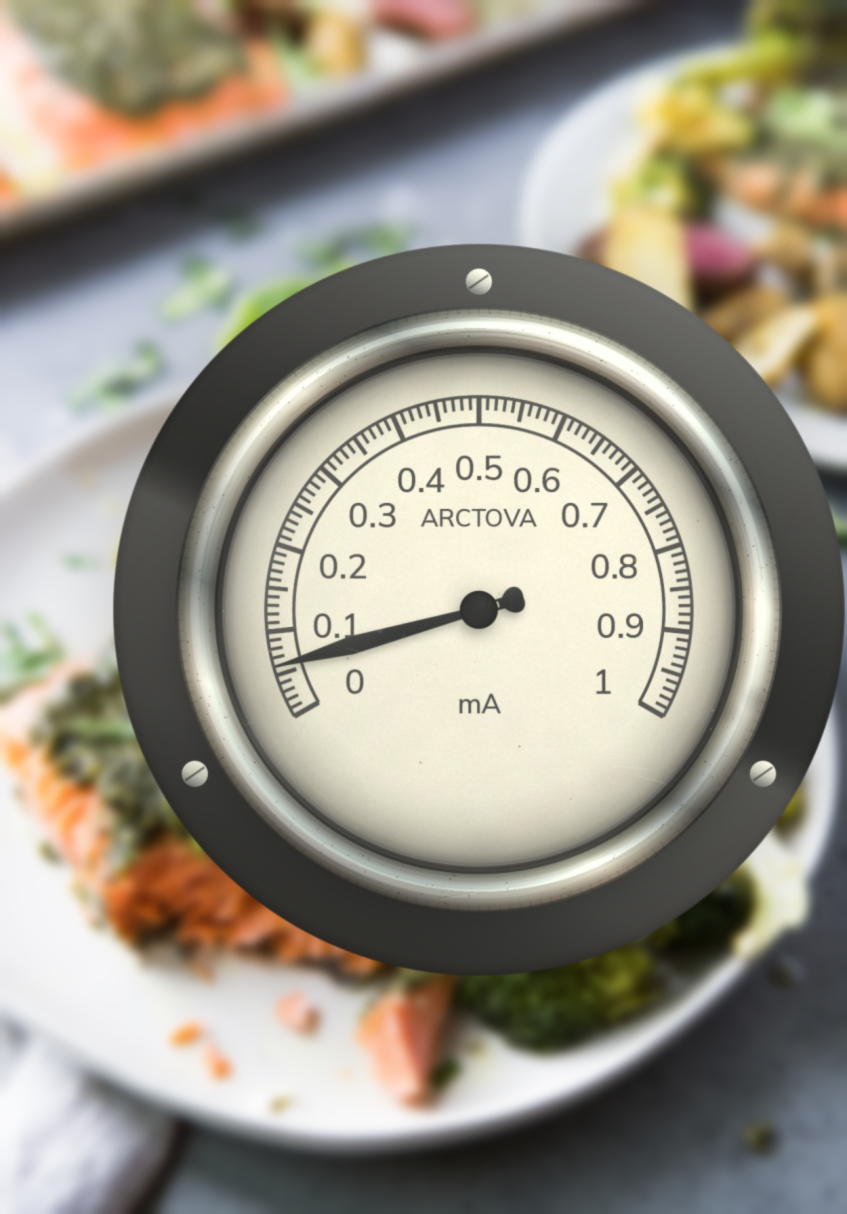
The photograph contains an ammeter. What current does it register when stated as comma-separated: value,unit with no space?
0.06,mA
